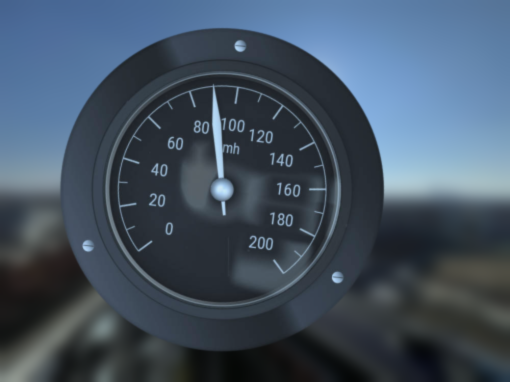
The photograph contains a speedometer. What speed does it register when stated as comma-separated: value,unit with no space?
90,km/h
